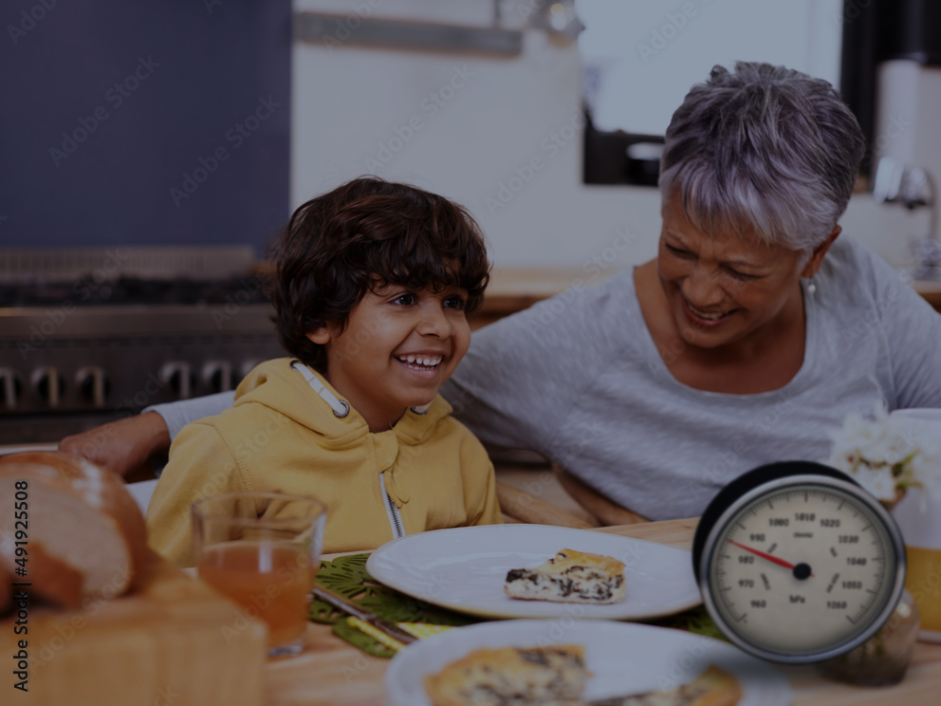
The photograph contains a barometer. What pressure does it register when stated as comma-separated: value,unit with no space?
985,hPa
